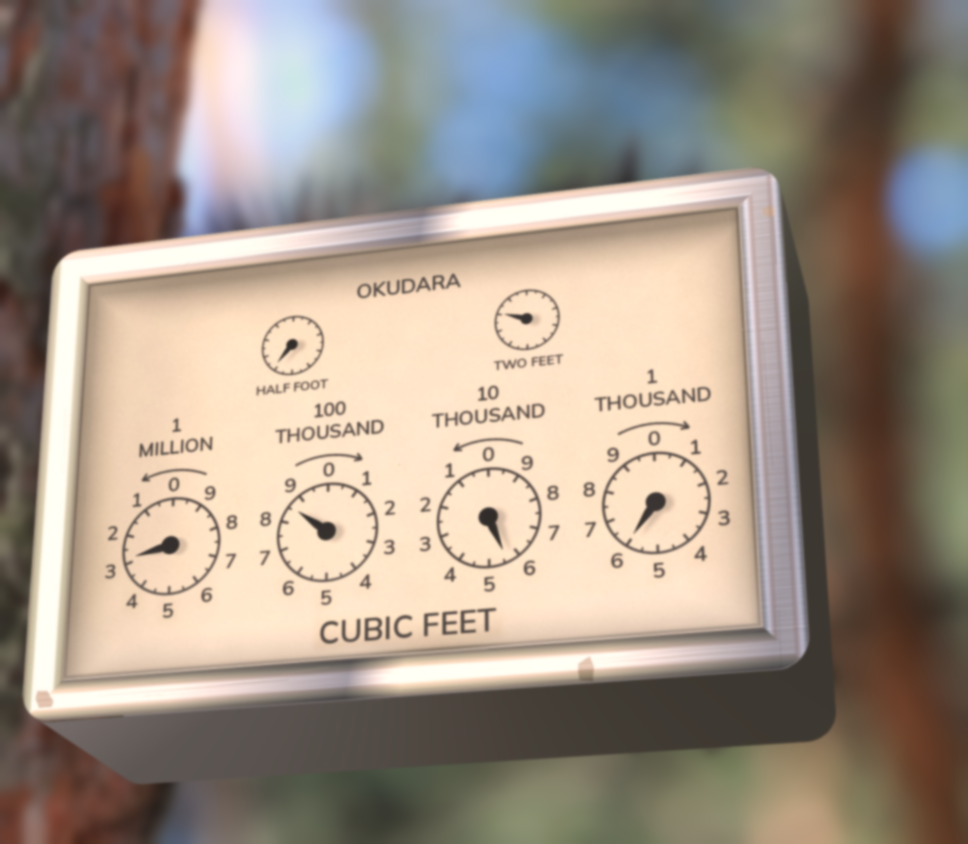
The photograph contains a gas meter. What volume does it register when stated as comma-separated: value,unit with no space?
285600,ft³
